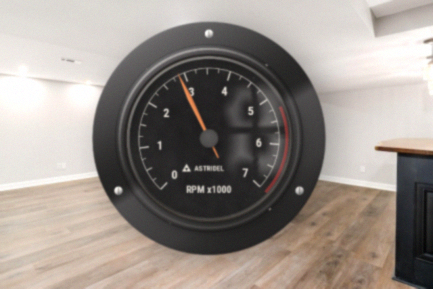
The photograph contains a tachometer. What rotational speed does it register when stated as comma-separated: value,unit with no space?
2875,rpm
